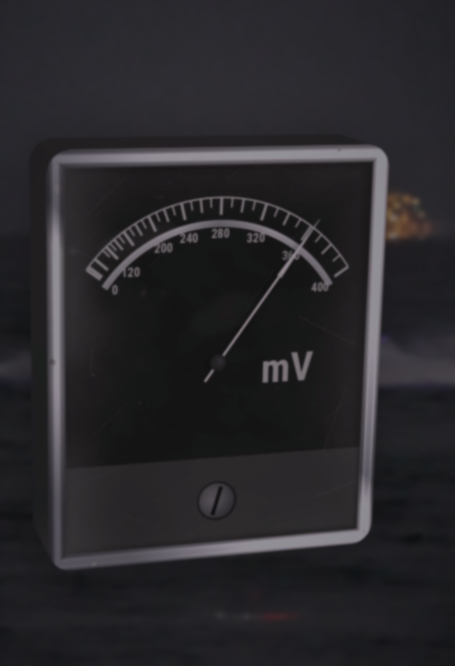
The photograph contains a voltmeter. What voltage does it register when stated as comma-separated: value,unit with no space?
360,mV
